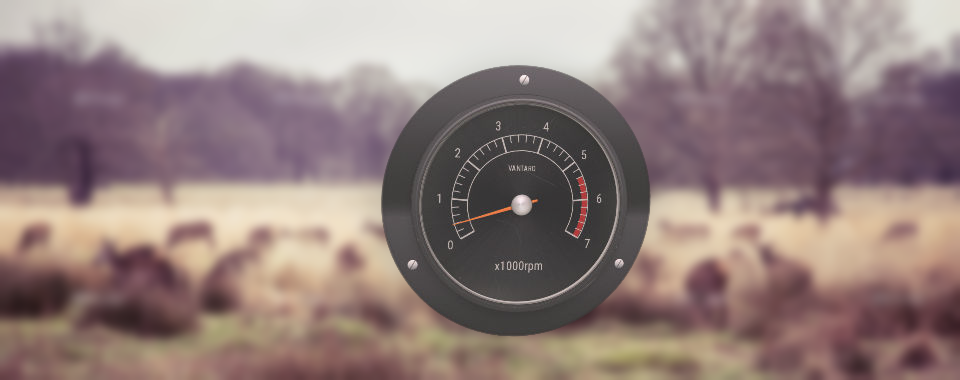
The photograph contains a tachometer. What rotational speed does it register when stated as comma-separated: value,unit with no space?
400,rpm
